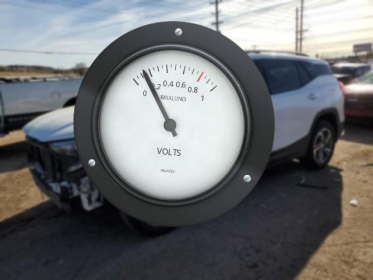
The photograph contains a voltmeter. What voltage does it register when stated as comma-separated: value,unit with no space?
0.15,V
